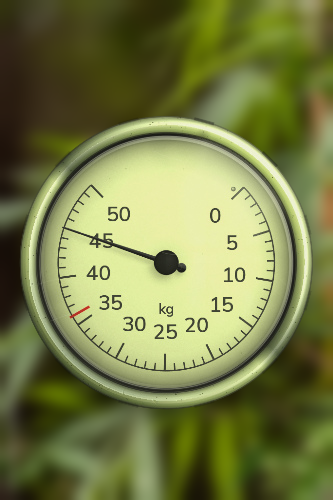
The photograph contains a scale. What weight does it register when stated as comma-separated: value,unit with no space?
45,kg
